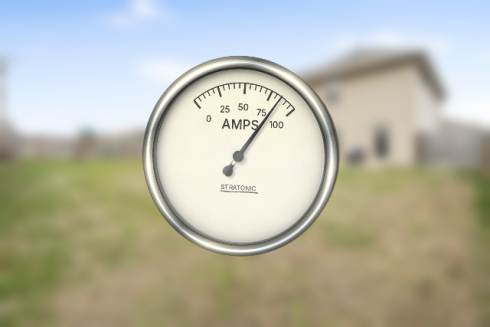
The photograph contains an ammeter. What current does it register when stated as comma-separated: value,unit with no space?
85,A
